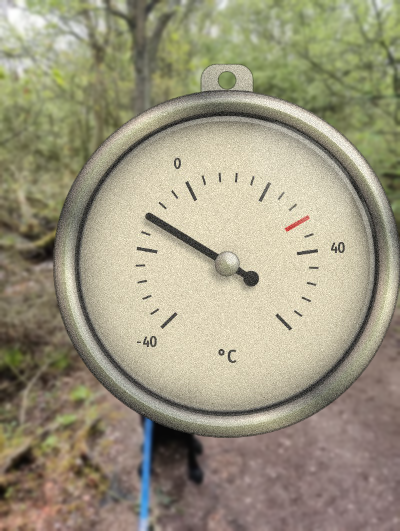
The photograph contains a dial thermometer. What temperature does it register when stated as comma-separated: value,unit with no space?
-12,°C
